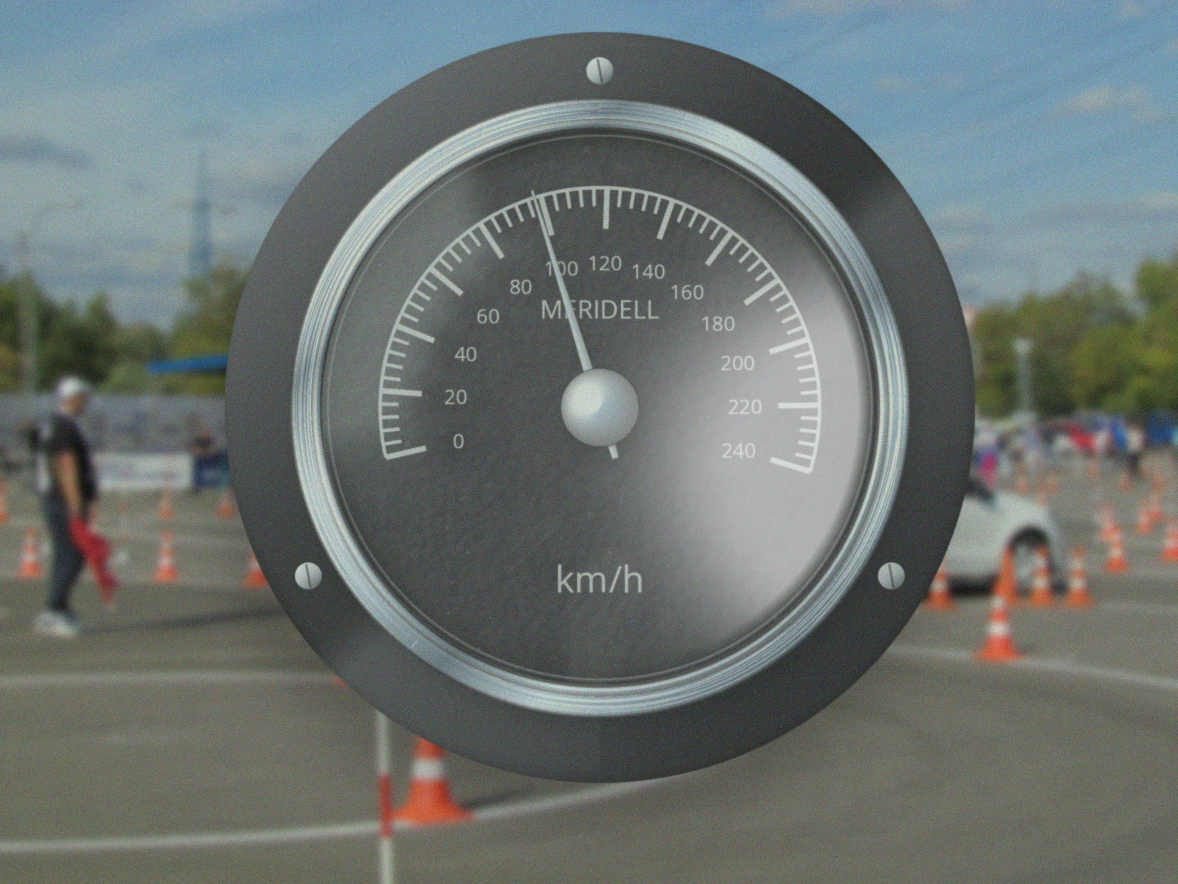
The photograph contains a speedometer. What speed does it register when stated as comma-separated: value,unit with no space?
98,km/h
